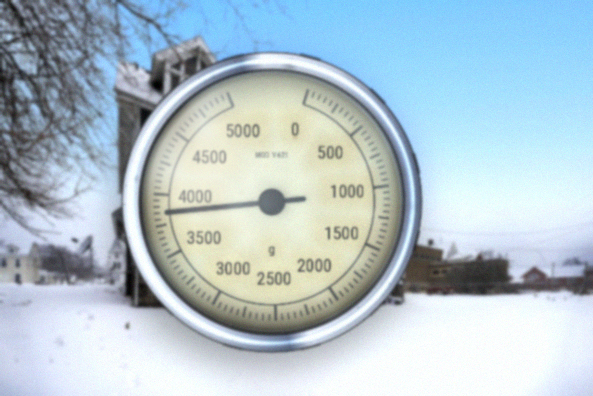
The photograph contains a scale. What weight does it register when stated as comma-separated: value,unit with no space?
3850,g
